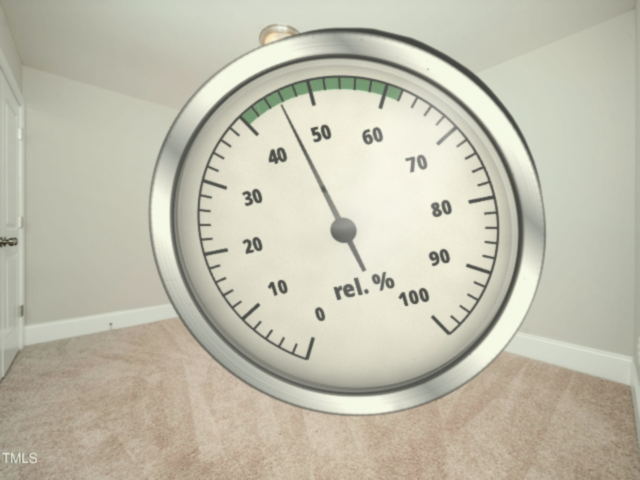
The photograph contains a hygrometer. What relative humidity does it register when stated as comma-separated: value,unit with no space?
46,%
